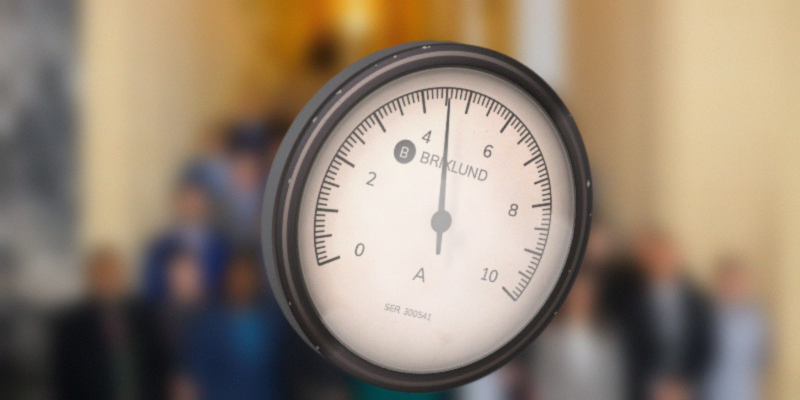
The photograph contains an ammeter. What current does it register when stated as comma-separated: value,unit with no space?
4.5,A
